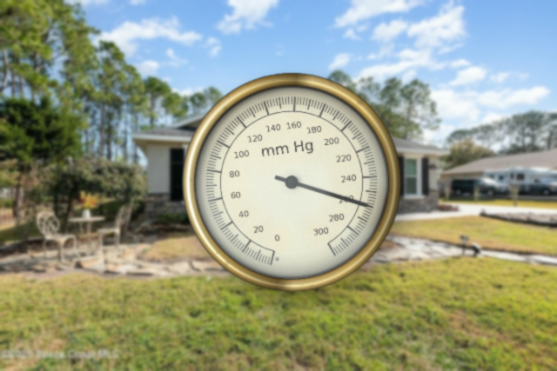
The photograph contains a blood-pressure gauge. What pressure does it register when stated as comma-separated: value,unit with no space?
260,mmHg
